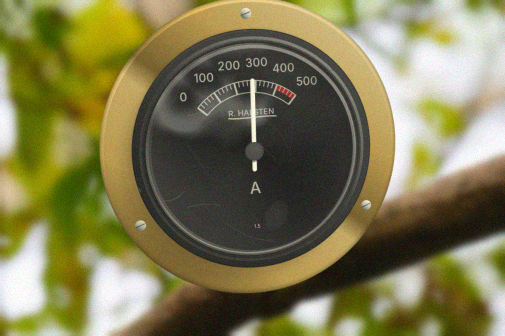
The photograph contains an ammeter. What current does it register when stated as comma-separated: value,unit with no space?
280,A
